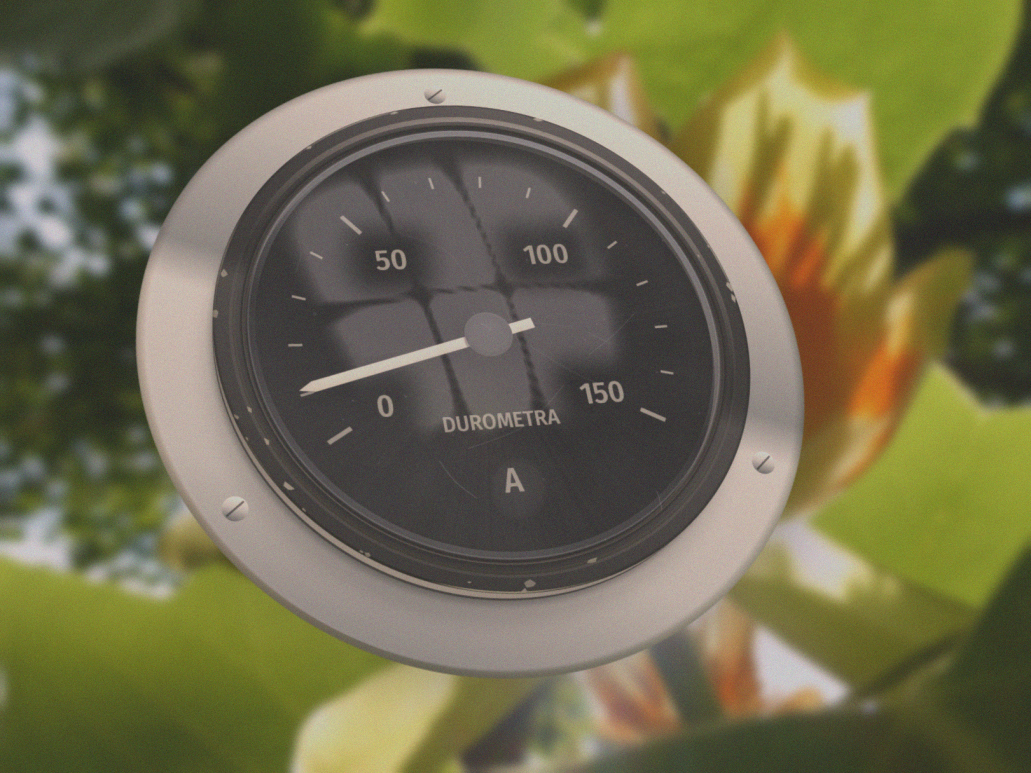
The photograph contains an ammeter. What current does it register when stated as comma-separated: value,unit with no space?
10,A
